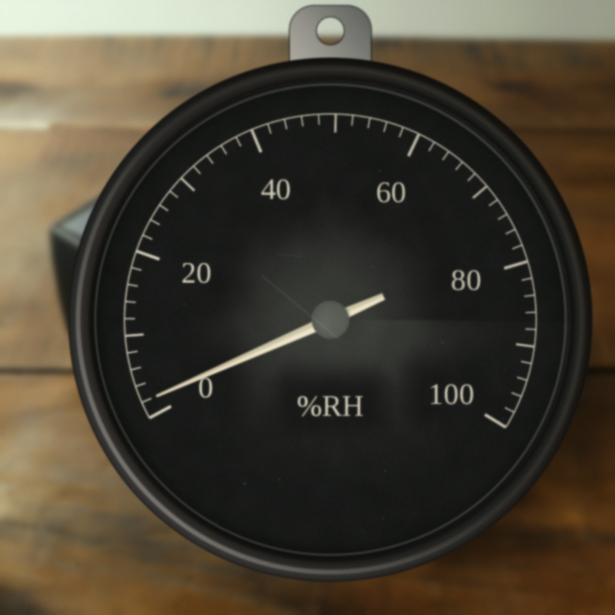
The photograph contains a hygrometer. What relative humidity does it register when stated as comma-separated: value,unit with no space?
2,%
